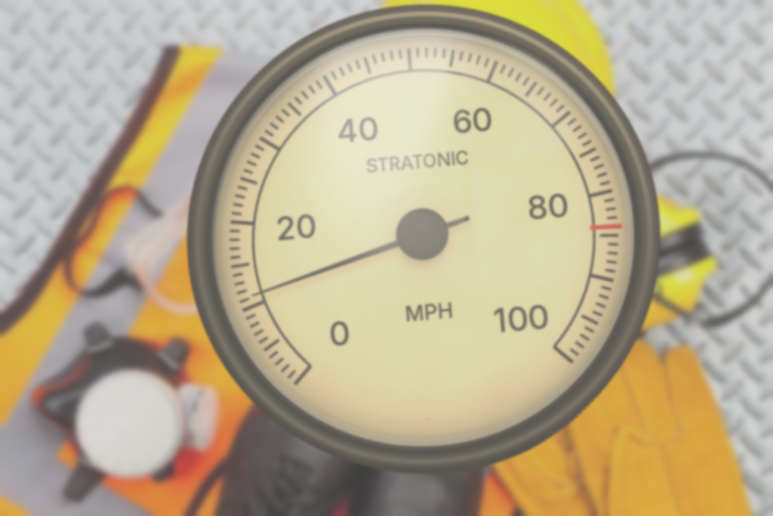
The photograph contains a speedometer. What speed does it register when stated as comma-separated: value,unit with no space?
11,mph
